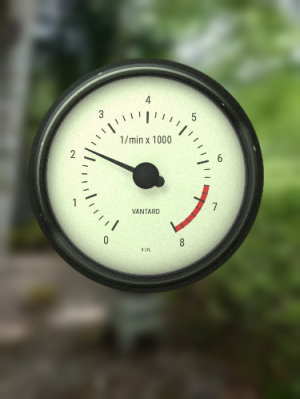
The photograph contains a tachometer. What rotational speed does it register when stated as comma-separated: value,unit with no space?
2200,rpm
